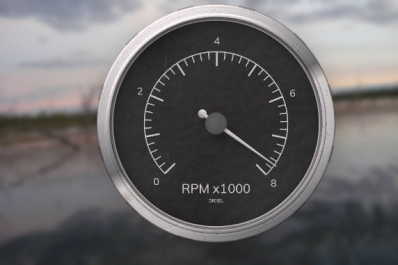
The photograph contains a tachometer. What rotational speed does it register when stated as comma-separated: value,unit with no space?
7700,rpm
